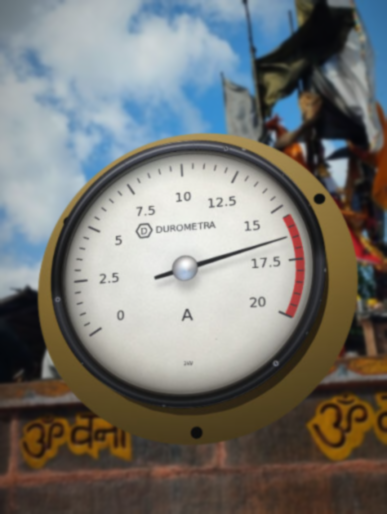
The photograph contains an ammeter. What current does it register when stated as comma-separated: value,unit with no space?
16.5,A
